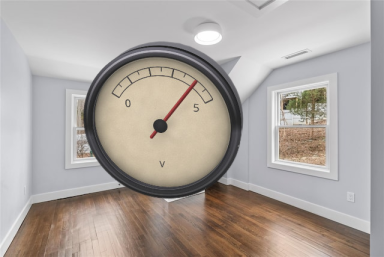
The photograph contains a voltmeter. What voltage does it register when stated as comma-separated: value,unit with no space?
4,V
